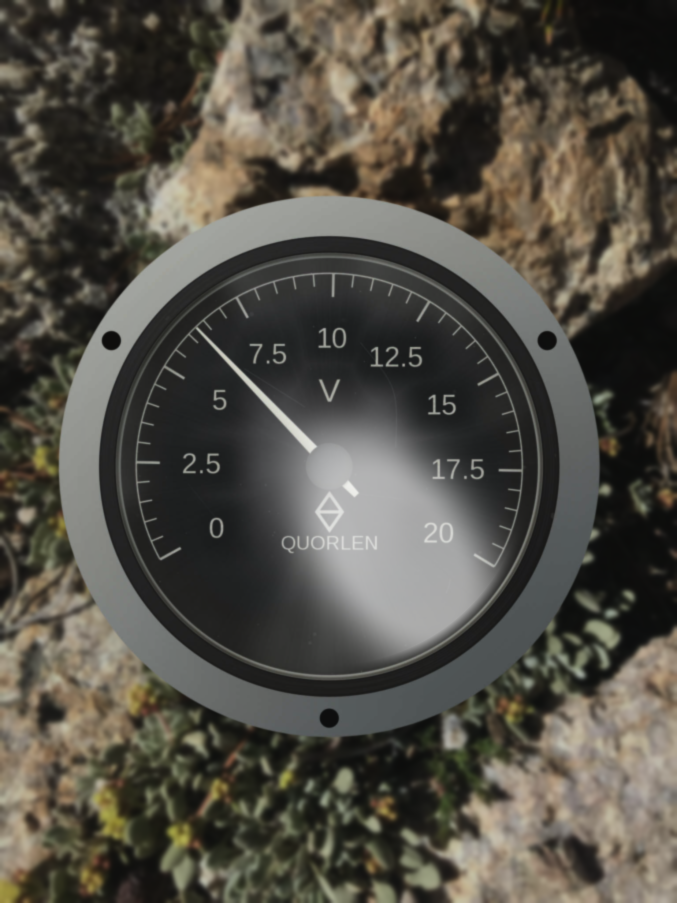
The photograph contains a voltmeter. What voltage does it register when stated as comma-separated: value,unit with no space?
6.25,V
